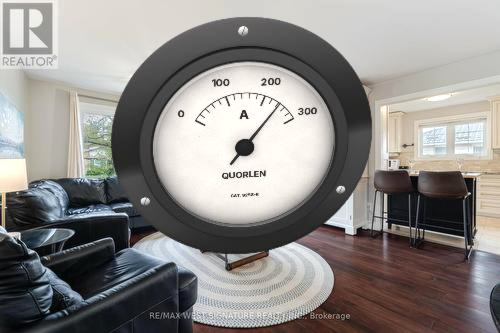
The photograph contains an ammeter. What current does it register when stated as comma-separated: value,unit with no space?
240,A
